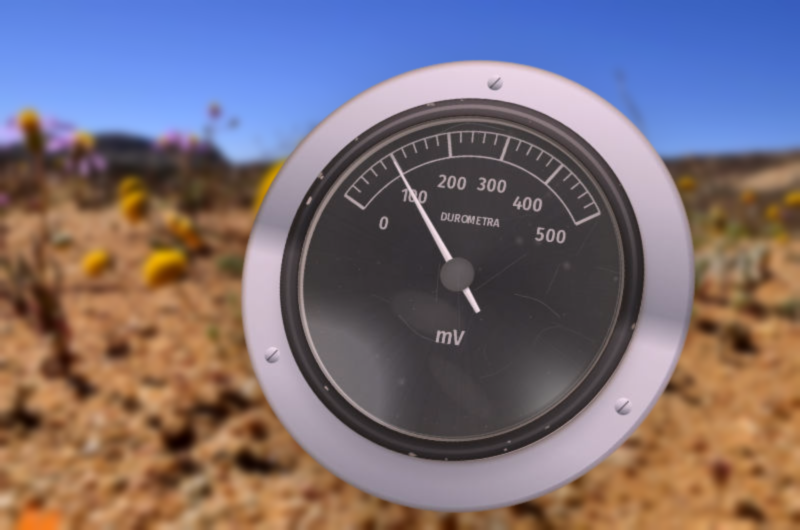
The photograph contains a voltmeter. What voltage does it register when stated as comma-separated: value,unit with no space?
100,mV
